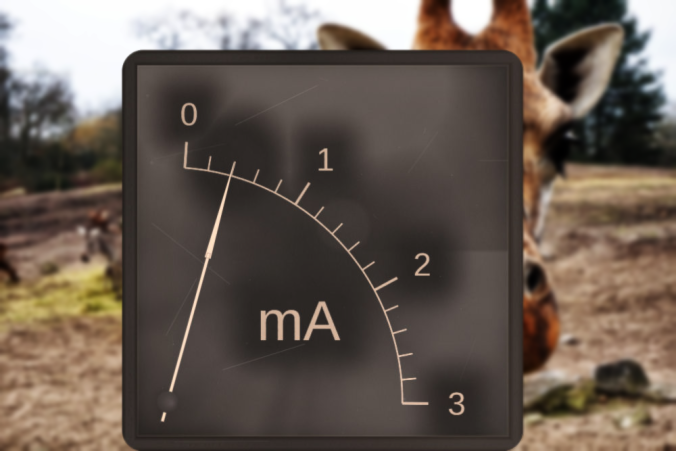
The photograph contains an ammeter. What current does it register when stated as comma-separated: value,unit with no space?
0.4,mA
